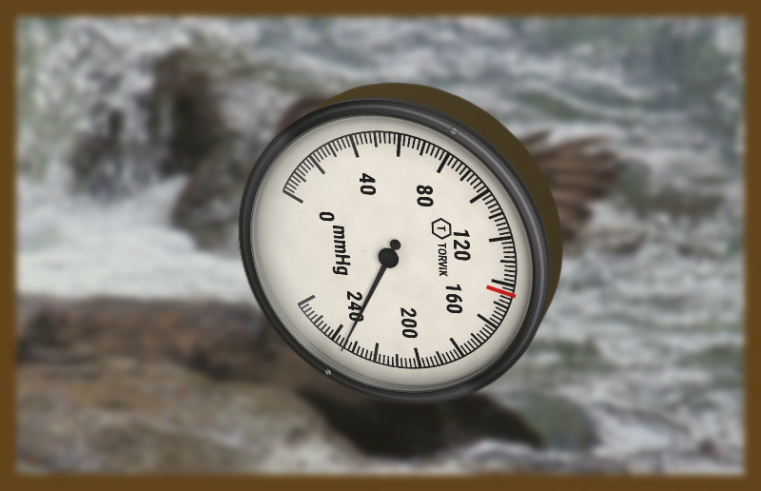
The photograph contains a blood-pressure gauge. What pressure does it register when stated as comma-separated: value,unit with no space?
234,mmHg
